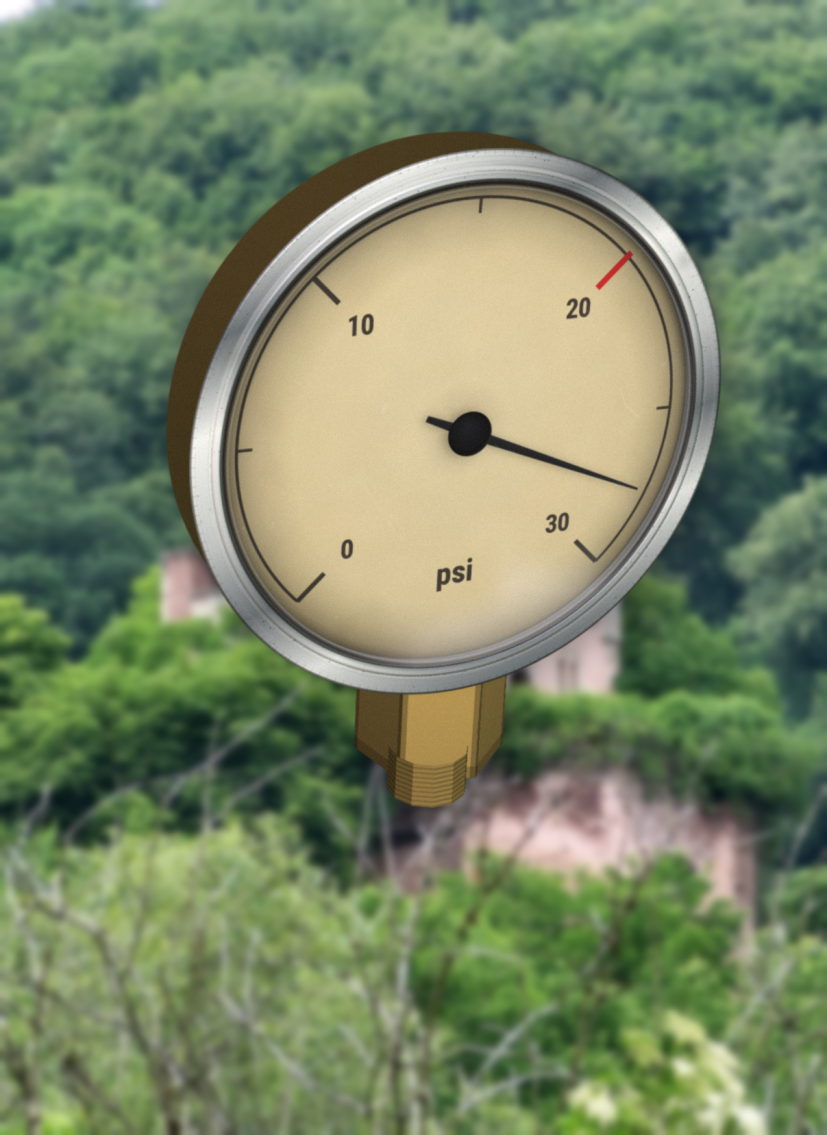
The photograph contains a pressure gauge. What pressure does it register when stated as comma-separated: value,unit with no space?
27.5,psi
